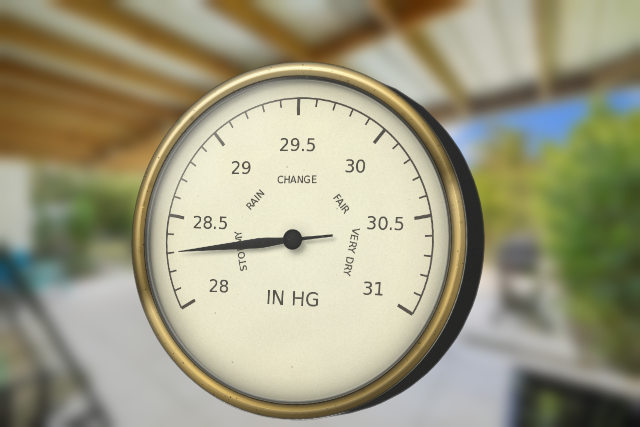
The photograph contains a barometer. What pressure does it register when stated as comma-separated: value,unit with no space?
28.3,inHg
